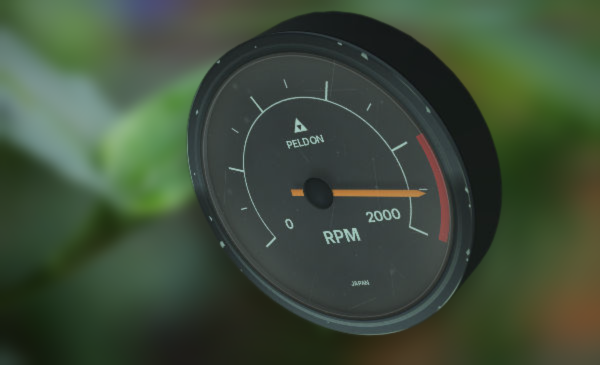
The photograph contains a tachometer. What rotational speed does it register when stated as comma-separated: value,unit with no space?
1800,rpm
